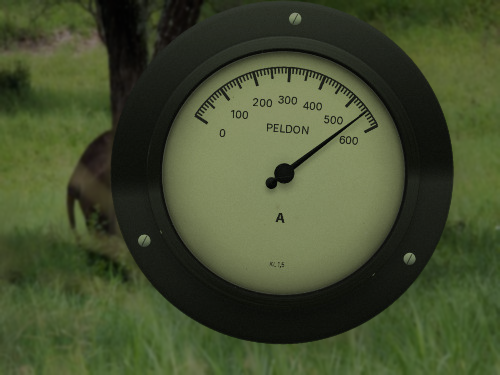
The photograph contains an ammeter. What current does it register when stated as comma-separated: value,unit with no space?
550,A
